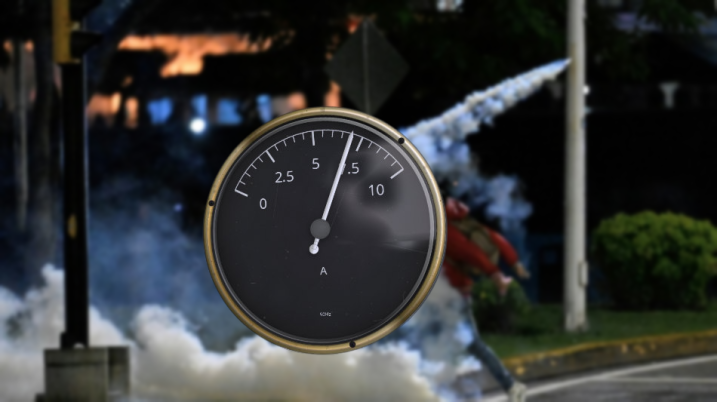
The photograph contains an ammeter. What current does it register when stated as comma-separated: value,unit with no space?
7,A
